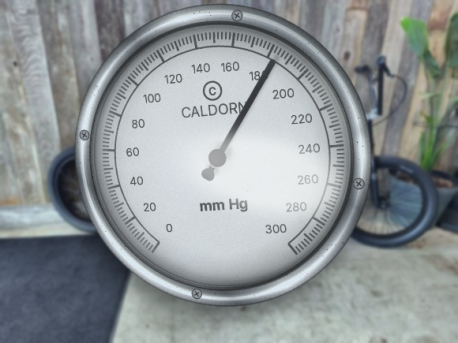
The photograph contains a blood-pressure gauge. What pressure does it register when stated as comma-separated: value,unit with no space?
184,mmHg
